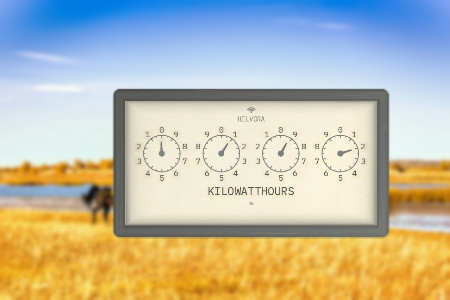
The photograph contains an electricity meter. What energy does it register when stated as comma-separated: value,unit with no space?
92,kWh
